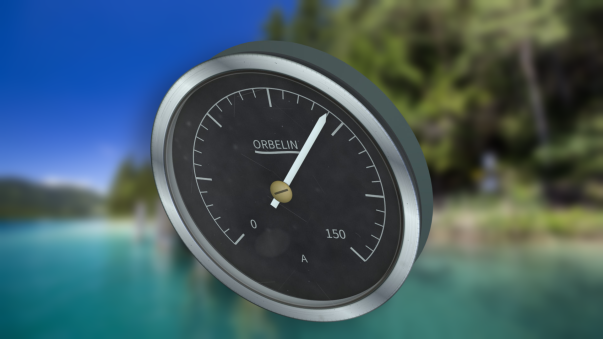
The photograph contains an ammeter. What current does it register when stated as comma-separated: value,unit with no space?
95,A
